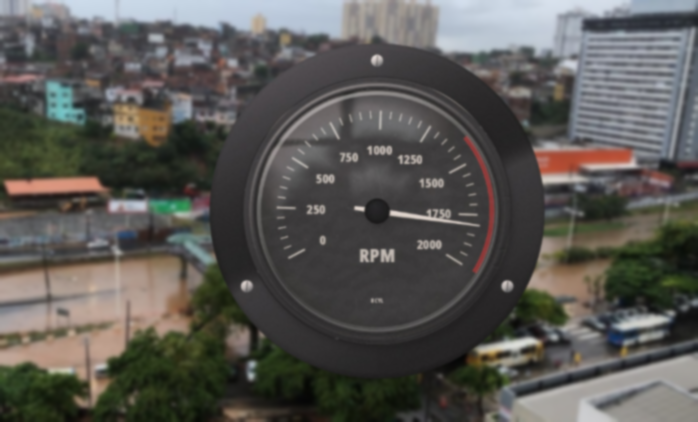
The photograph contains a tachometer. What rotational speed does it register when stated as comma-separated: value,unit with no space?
1800,rpm
